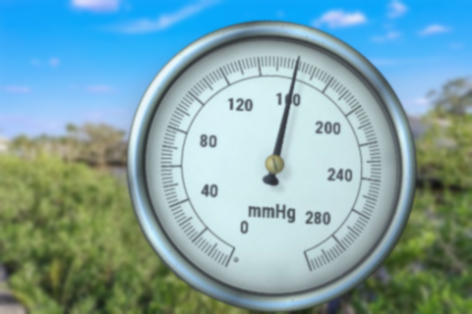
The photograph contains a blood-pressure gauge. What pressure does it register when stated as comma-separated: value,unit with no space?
160,mmHg
